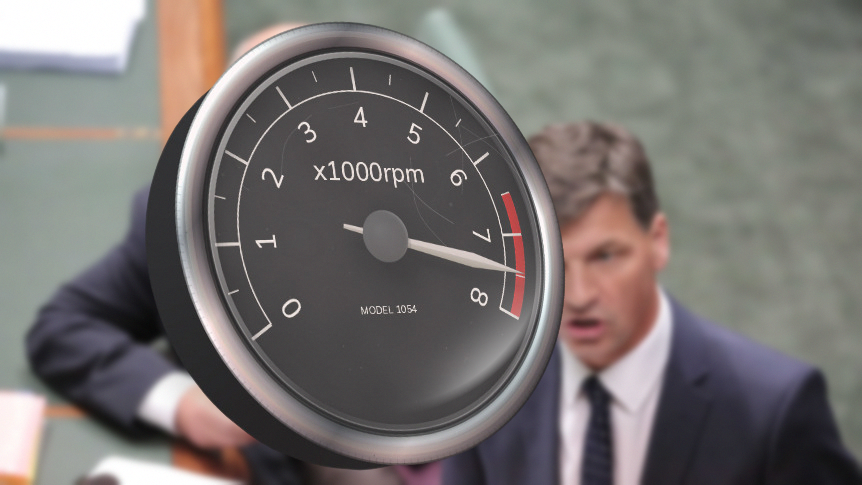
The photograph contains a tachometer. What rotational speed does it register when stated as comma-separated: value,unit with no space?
7500,rpm
